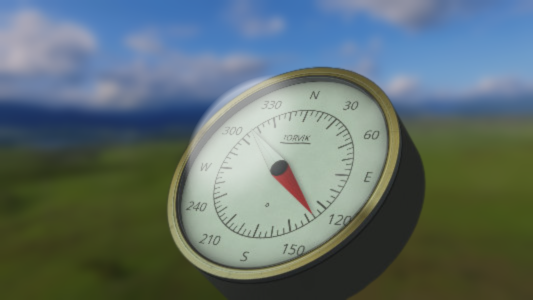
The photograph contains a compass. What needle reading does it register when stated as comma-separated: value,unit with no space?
130,°
